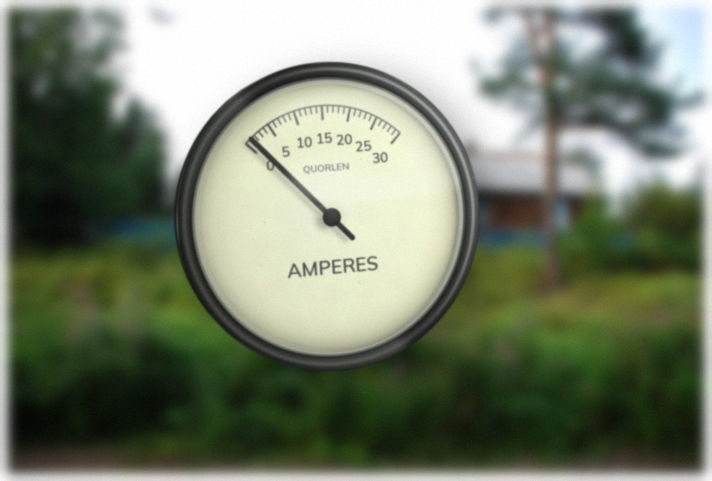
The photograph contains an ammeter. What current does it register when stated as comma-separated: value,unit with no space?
1,A
